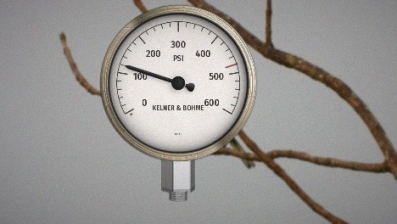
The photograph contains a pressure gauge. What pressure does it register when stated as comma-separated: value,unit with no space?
120,psi
